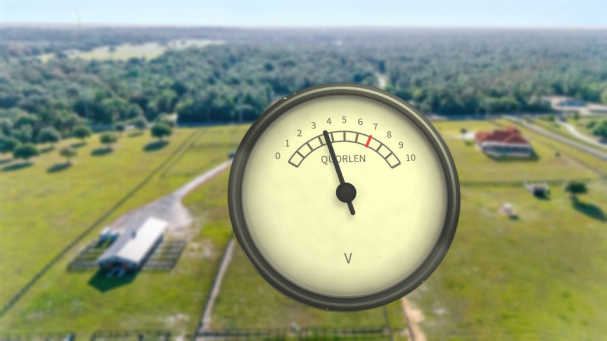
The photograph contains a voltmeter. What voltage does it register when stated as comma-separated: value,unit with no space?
3.5,V
